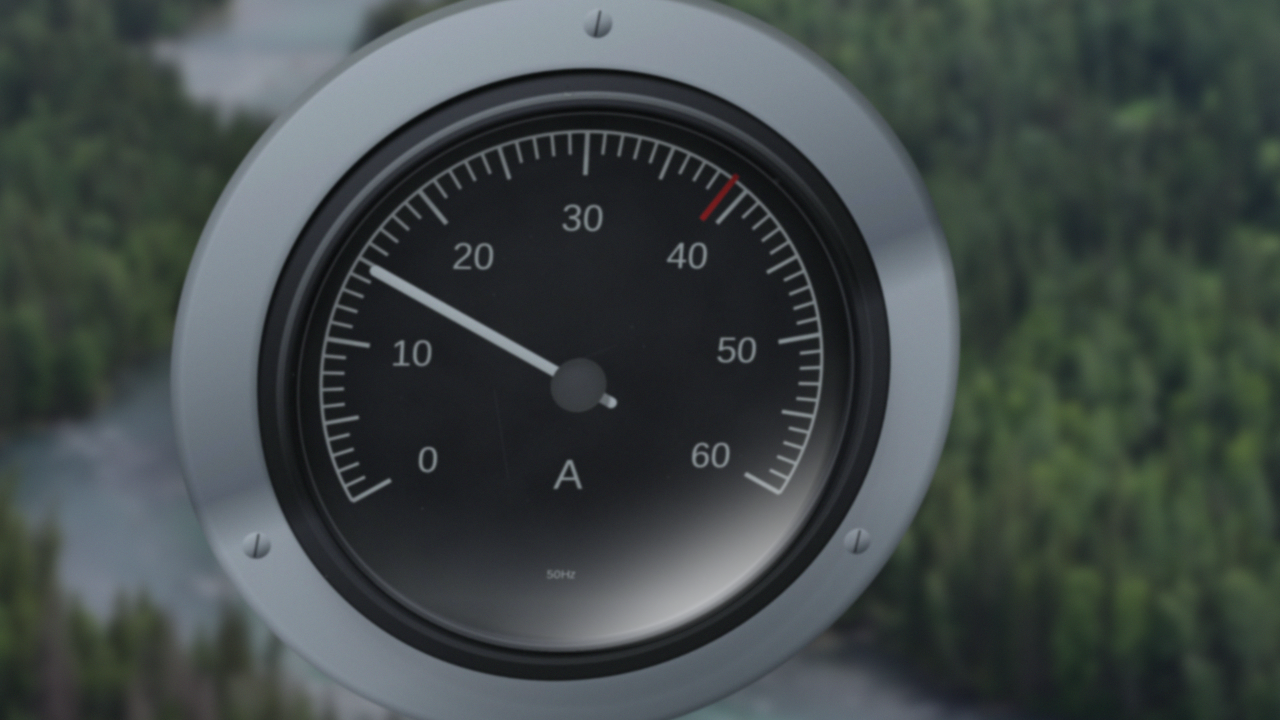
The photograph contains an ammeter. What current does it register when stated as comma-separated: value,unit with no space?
15,A
